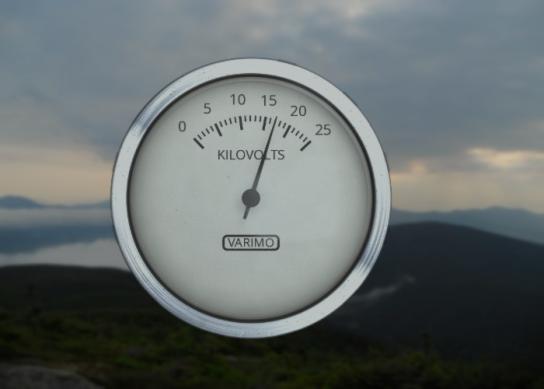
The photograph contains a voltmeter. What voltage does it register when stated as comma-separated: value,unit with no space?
17,kV
